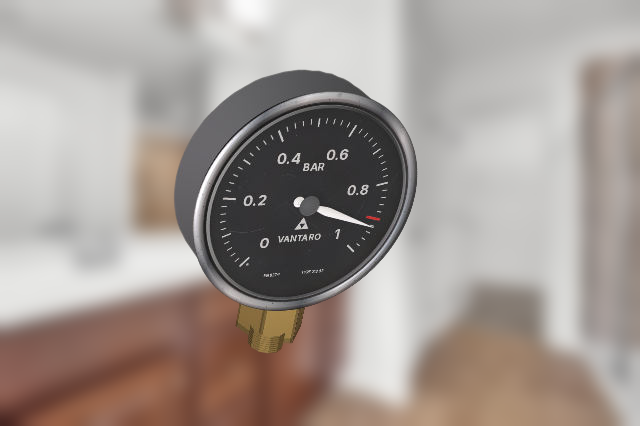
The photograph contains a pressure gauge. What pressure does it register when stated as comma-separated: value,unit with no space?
0.92,bar
